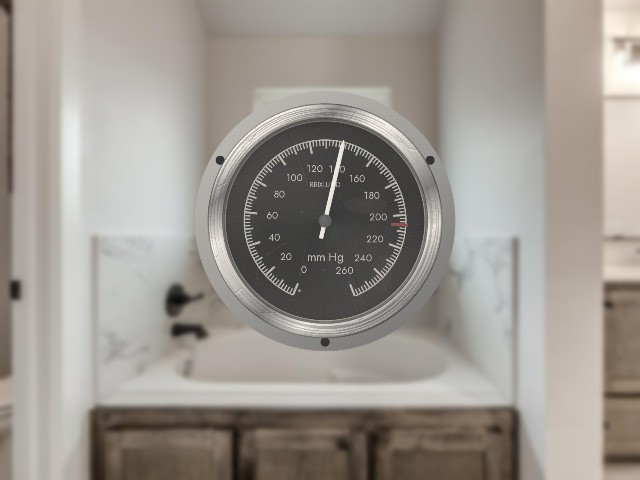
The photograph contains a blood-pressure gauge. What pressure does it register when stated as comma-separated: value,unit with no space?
140,mmHg
